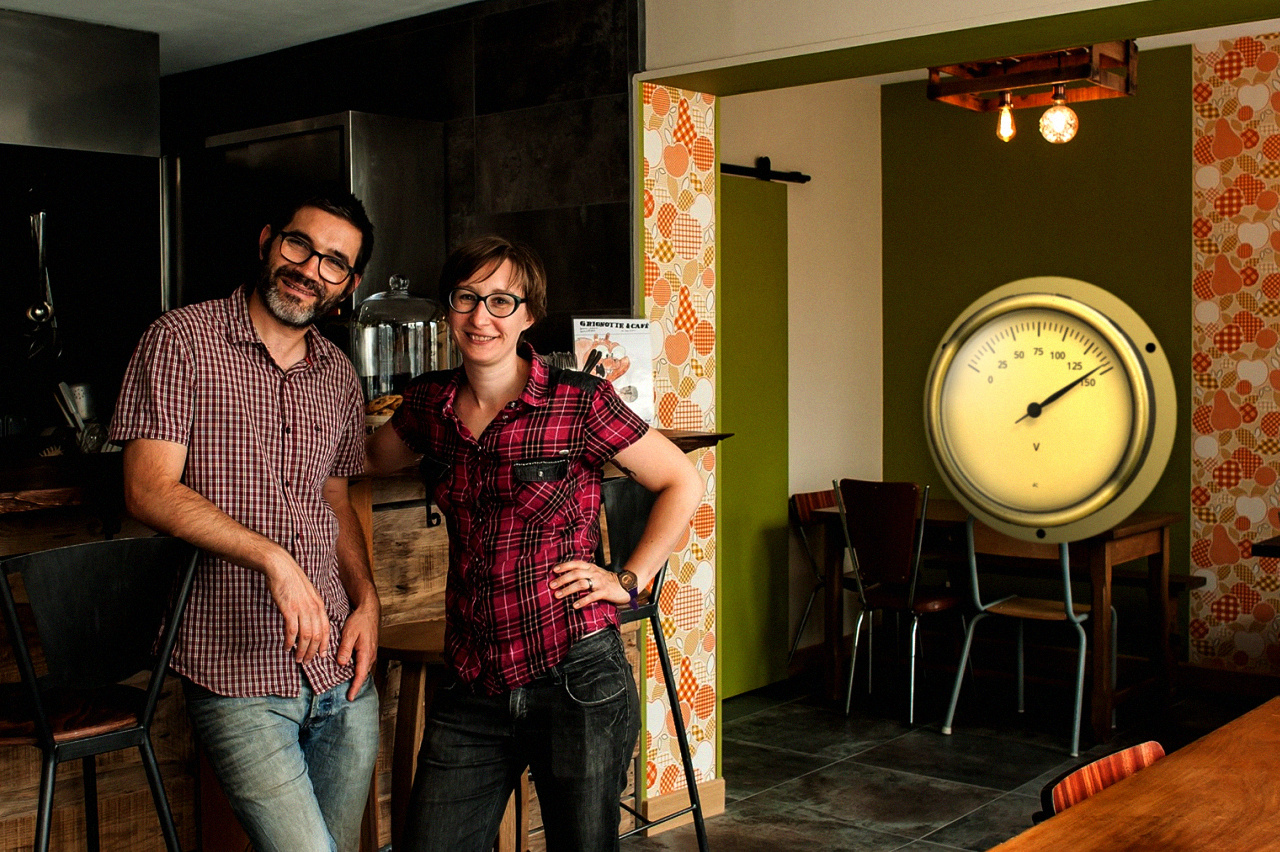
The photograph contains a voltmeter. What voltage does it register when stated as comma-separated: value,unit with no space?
145,V
